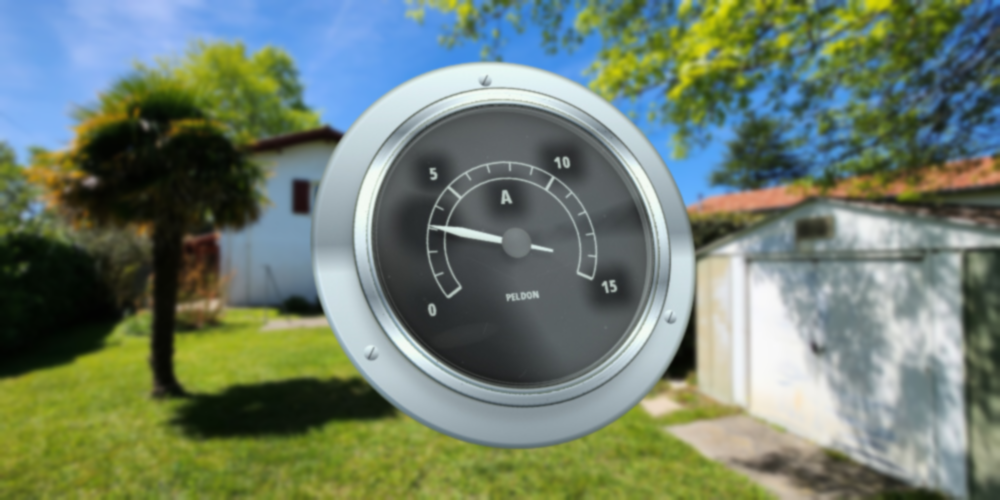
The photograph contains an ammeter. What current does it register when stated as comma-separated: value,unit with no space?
3,A
